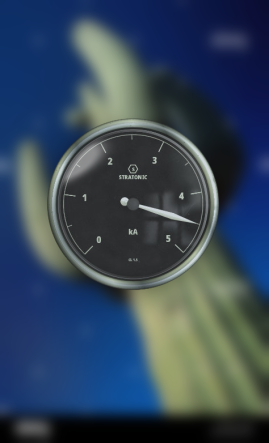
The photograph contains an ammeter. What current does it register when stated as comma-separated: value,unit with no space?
4.5,kA
